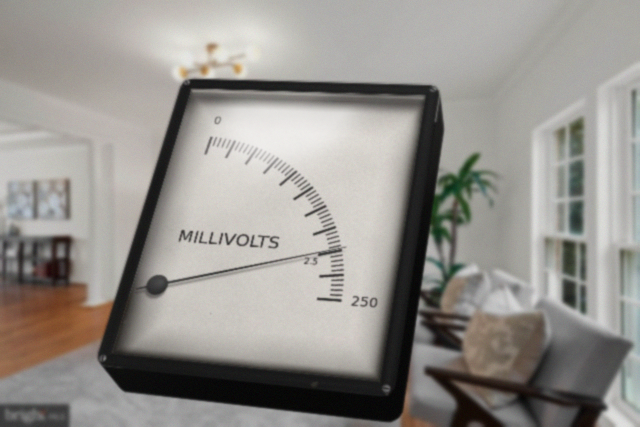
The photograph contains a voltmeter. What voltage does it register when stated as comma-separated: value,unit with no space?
200,mV
